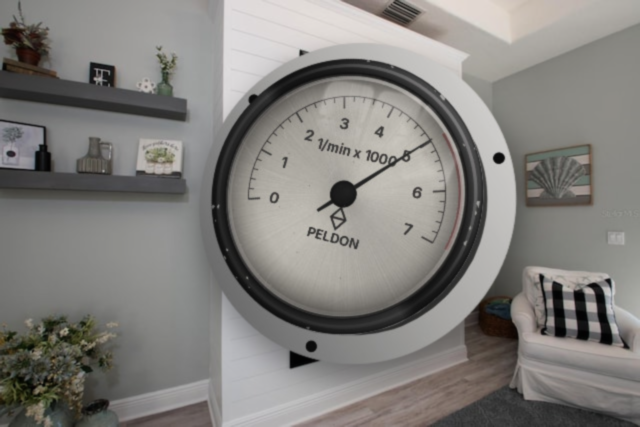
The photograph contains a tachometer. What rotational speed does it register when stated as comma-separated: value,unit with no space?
5000,rpm
